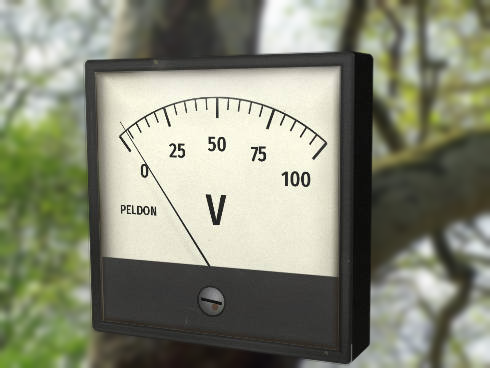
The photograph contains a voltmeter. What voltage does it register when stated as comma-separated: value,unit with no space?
5,V
